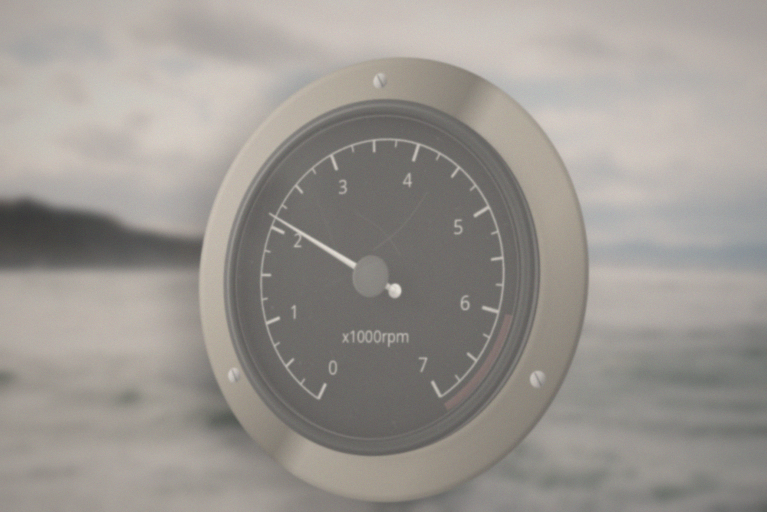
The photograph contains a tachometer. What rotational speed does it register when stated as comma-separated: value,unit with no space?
2125,rpm
